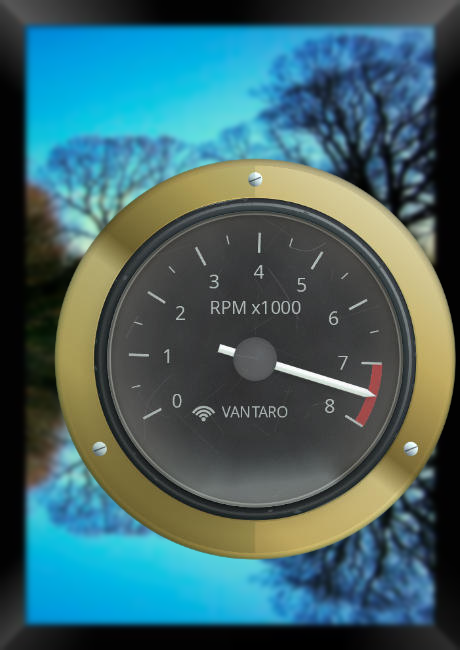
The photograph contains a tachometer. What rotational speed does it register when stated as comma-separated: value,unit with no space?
7500,rpm
